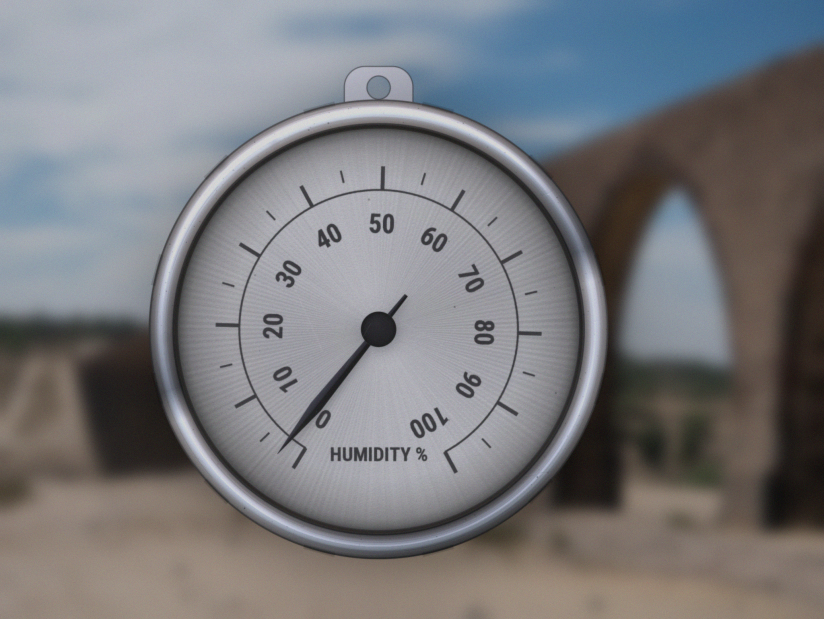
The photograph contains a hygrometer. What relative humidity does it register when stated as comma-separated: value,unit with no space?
2.5,%
